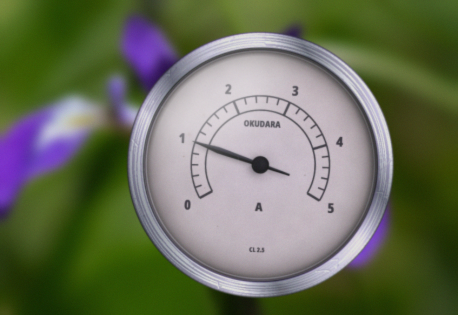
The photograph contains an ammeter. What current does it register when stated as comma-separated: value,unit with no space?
1,A
